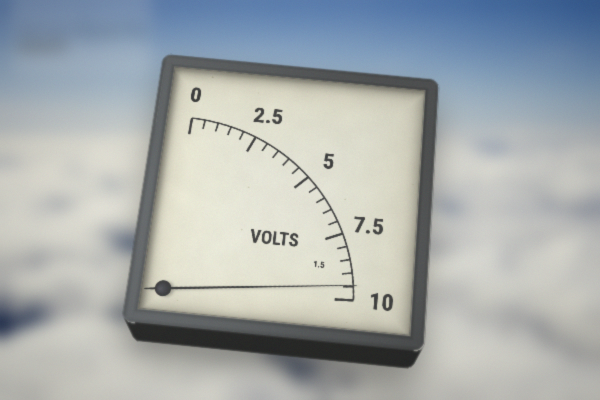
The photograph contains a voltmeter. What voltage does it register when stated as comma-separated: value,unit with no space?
9.5,V
